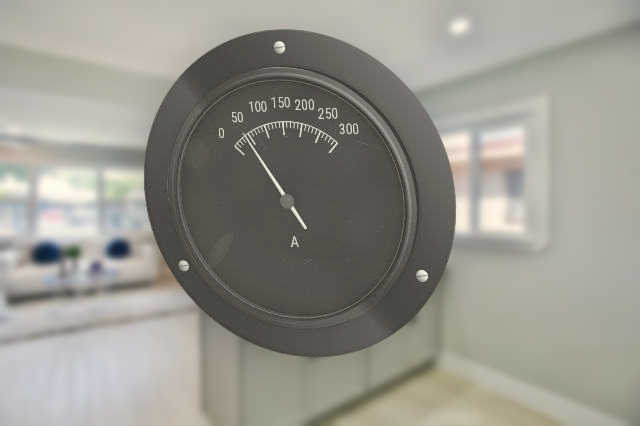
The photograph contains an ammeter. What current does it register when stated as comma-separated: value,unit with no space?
50,A
